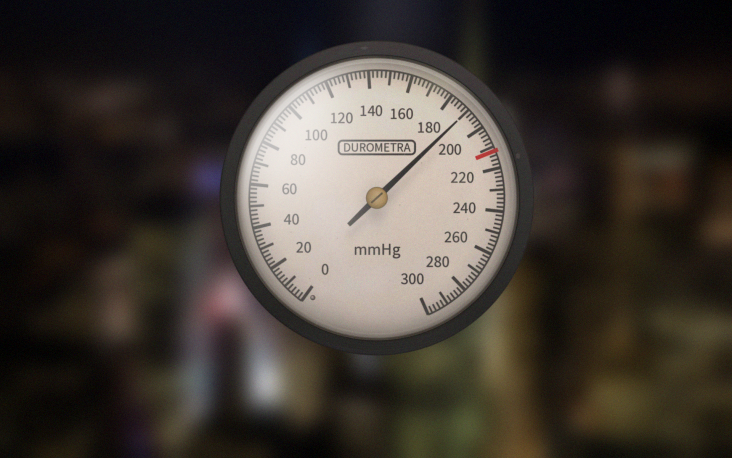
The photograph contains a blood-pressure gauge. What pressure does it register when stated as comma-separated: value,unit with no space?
190,mmHg
